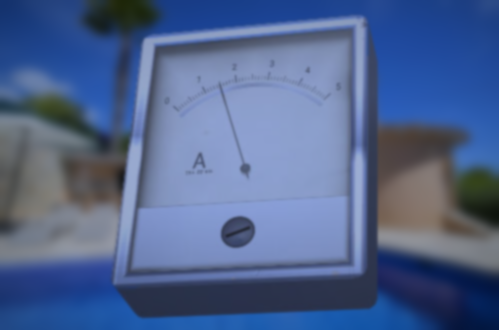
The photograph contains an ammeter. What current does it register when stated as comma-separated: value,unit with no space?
1.5,A
